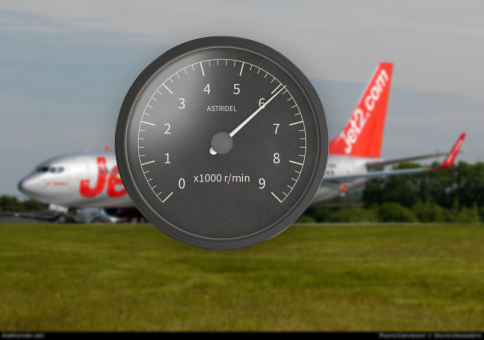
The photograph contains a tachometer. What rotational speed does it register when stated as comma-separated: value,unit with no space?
6100,rpm
